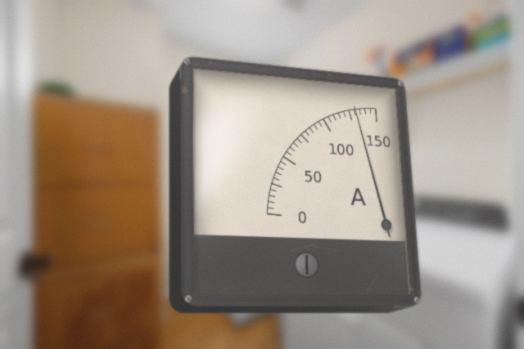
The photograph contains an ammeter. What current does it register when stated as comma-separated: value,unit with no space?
130,A
